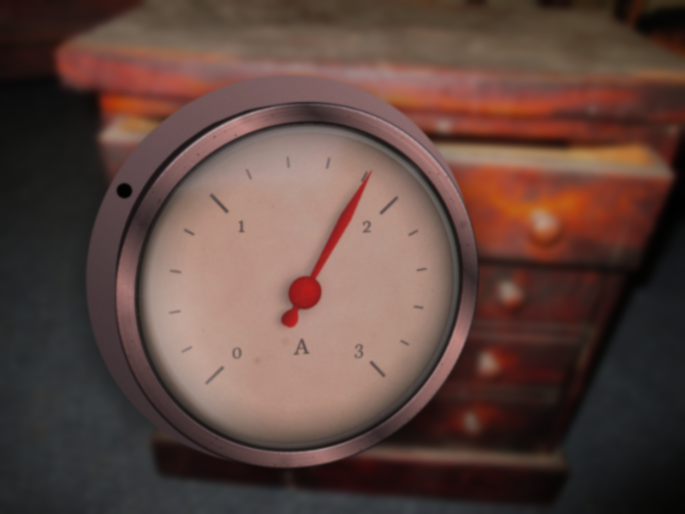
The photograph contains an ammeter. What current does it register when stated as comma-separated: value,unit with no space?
1.8,A
